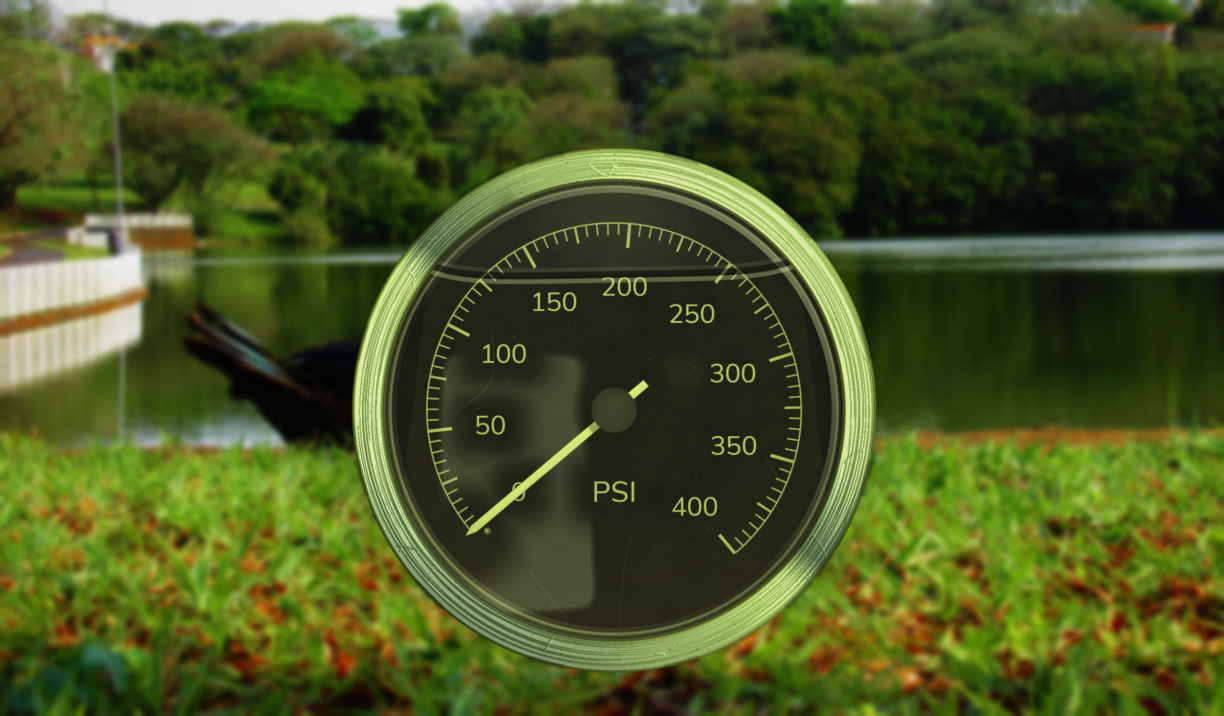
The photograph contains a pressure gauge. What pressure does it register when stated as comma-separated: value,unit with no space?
0,psi
